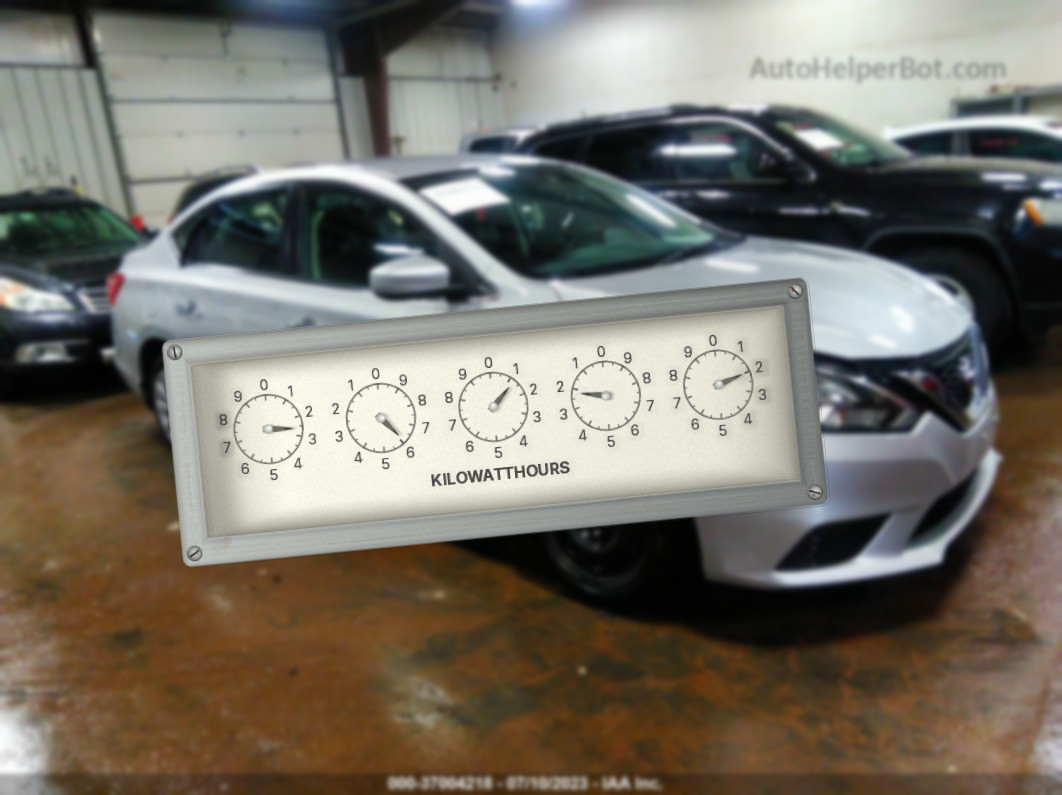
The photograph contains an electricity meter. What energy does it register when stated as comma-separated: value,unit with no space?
26122,kWh
